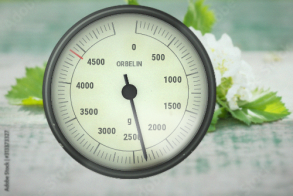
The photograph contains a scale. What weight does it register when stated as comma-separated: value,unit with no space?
2350,g
